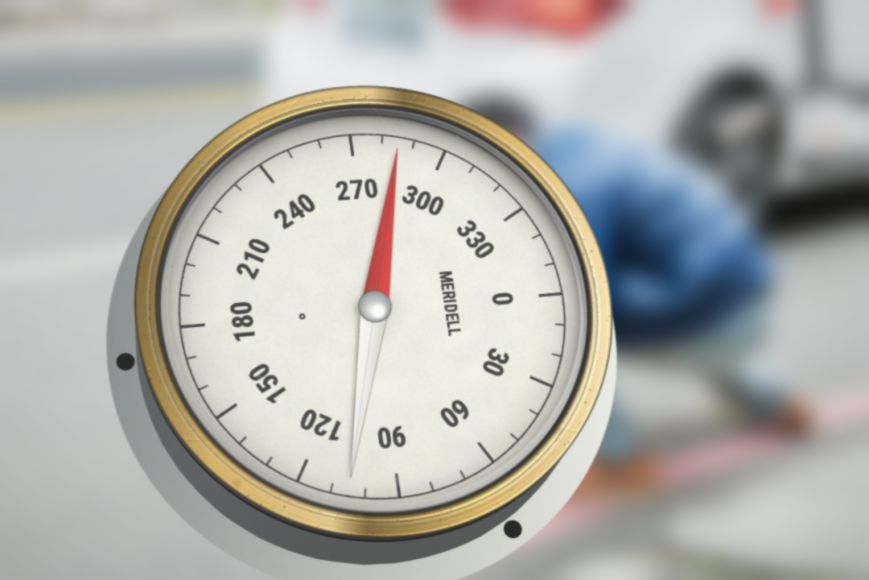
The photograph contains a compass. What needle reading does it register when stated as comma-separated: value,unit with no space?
285,°
